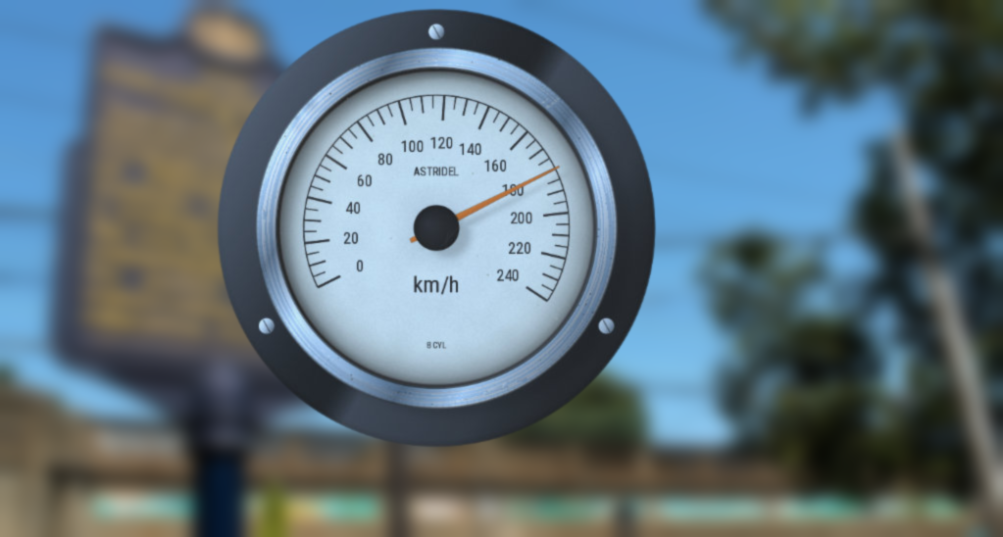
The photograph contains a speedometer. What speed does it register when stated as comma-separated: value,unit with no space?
180,km/h
